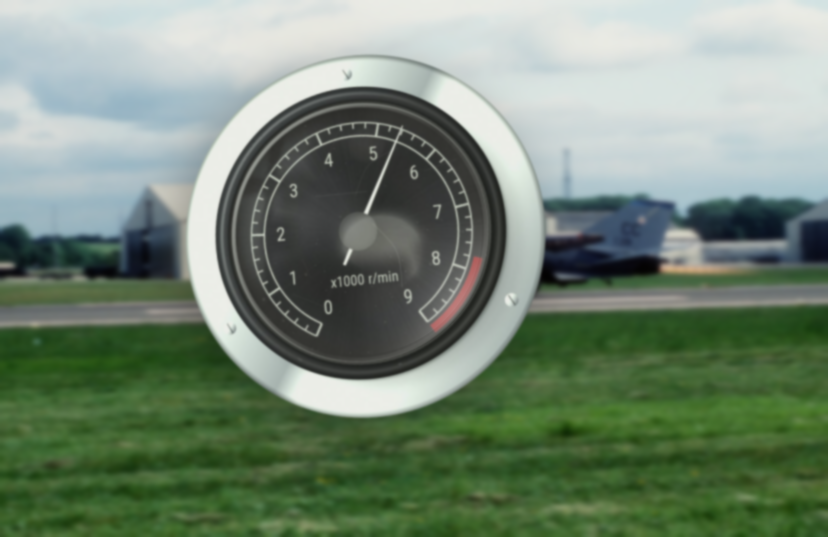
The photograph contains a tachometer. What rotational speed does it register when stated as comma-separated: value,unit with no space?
5400,rpm
